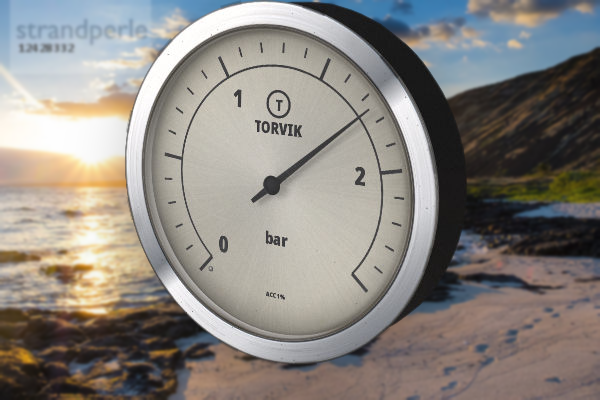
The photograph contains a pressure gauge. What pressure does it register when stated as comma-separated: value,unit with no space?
1.75,bar
